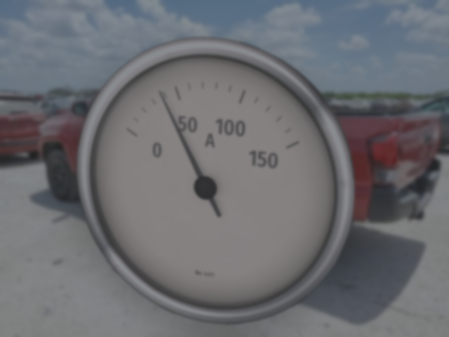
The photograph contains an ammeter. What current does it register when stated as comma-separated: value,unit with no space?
40,A
